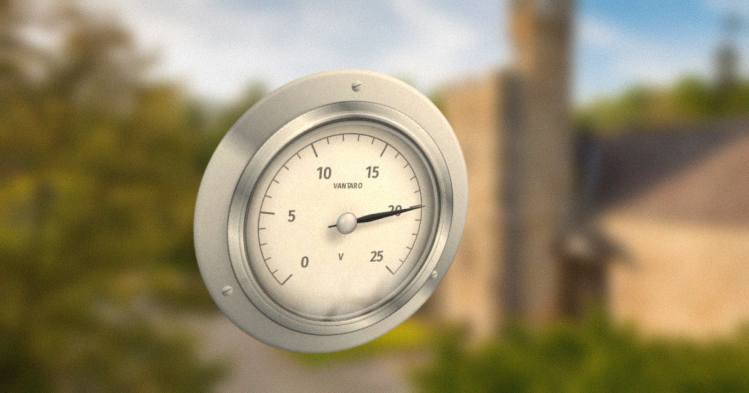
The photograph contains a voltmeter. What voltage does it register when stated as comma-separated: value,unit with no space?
20,V
